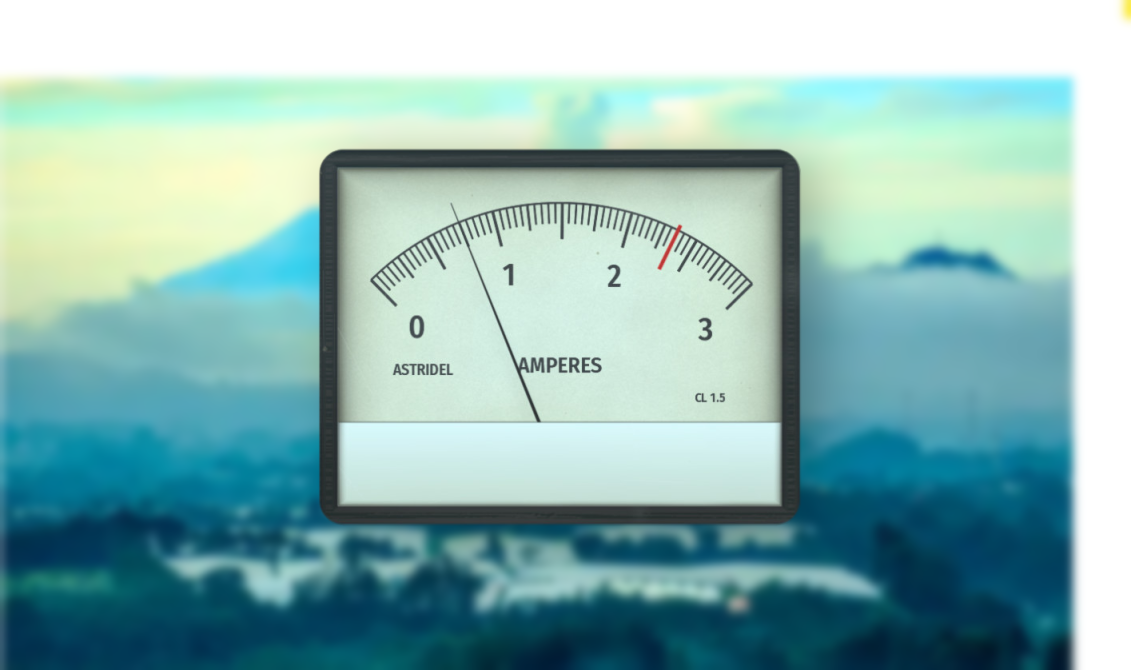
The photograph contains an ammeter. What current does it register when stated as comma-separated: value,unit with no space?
0.75,A
